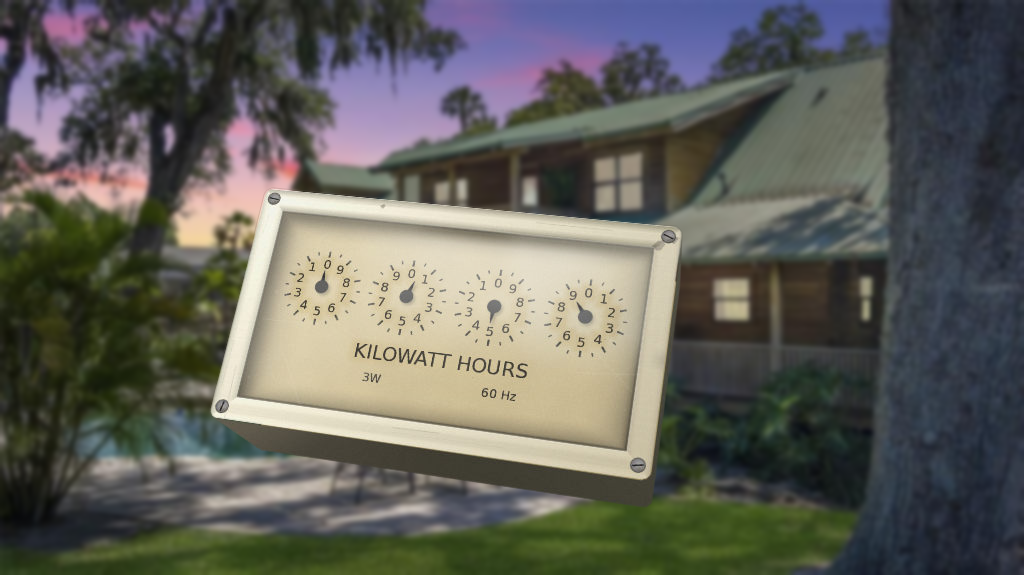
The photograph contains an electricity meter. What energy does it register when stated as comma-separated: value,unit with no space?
49,kWh
